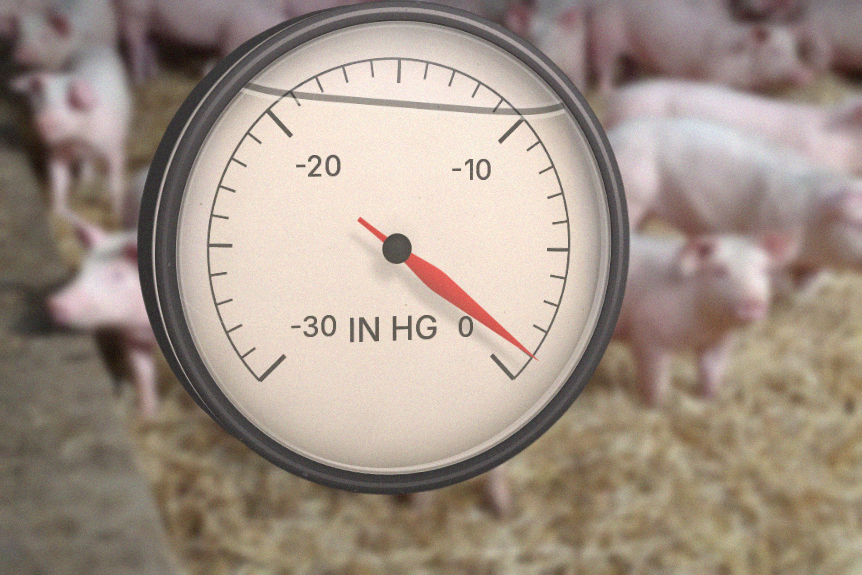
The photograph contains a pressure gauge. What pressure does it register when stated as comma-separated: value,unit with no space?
-1,inHg
